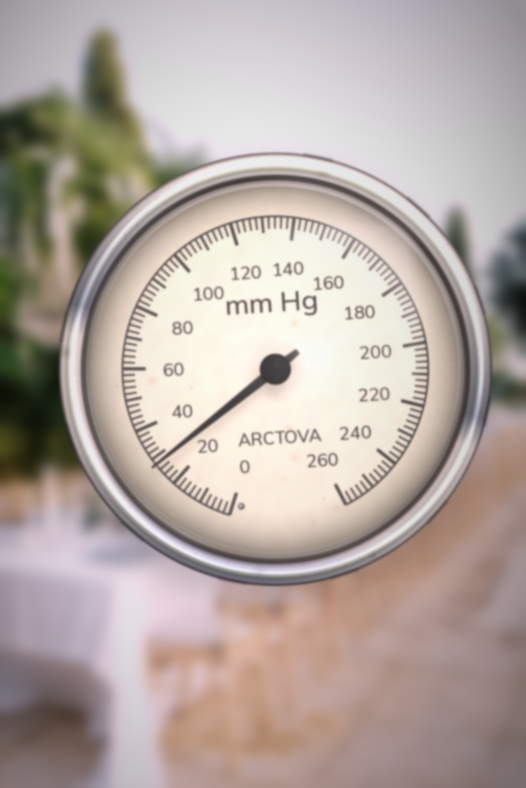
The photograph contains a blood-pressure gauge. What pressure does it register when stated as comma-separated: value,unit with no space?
28,mmHg
